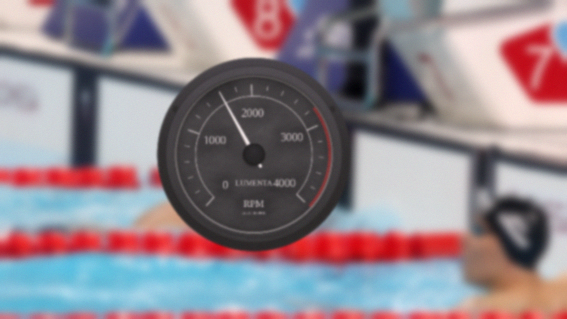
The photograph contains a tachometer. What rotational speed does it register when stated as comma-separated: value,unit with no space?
1600,rpm
